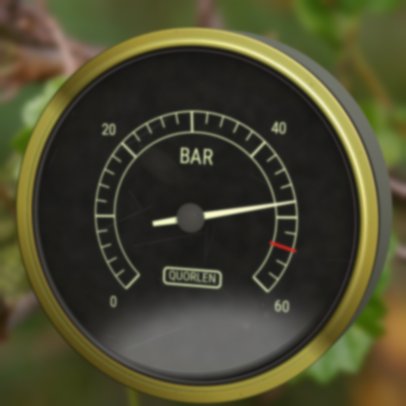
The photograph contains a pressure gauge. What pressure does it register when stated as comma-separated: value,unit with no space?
48,bar
